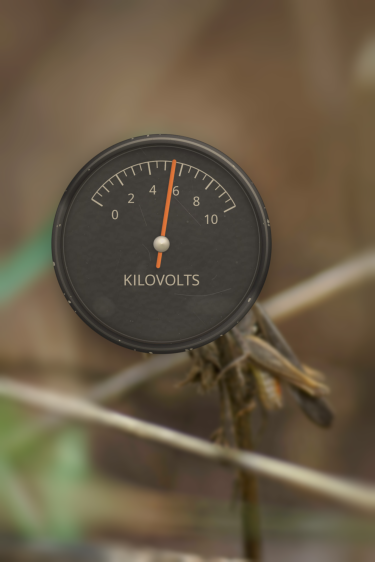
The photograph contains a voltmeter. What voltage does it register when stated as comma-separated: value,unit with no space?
5.5,kV
